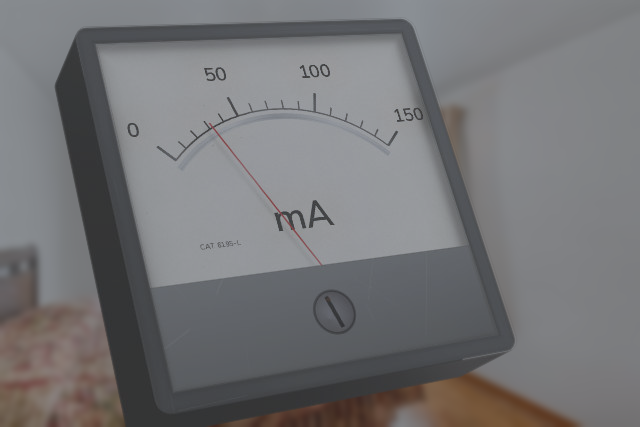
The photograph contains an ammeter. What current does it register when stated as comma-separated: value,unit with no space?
30,mA
